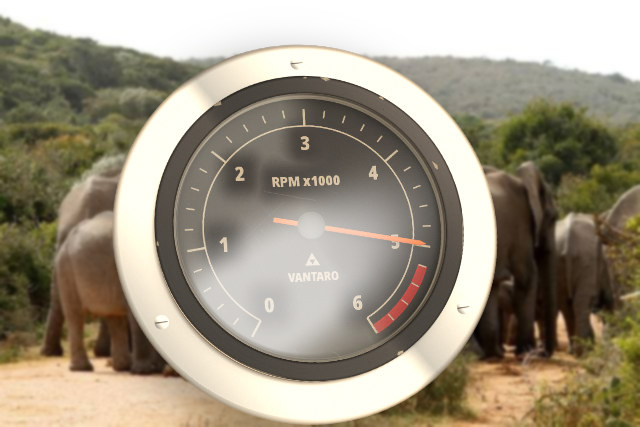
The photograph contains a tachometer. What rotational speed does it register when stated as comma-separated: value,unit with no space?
5000,rpm
